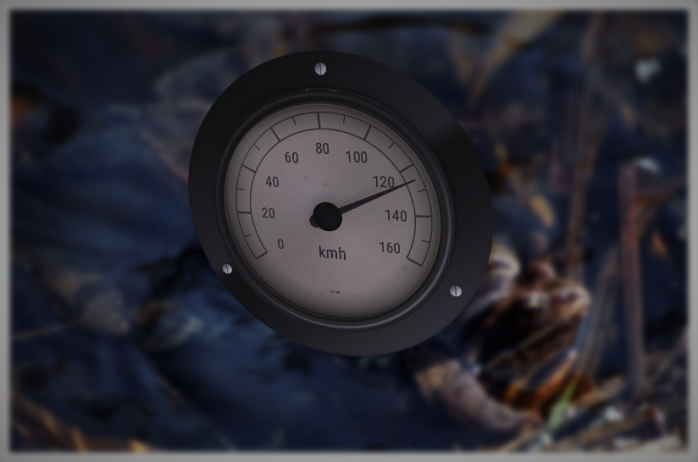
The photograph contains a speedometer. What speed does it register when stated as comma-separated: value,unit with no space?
125,km/h
